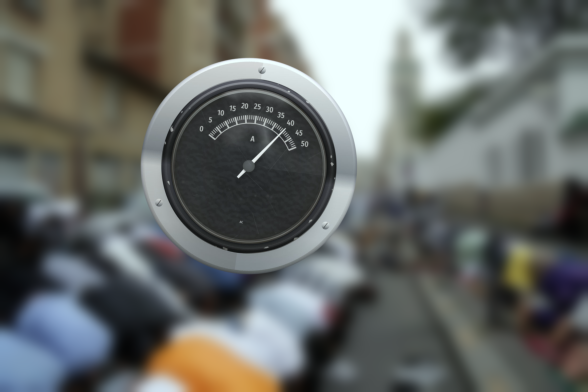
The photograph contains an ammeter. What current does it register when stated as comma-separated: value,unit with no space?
40,A
